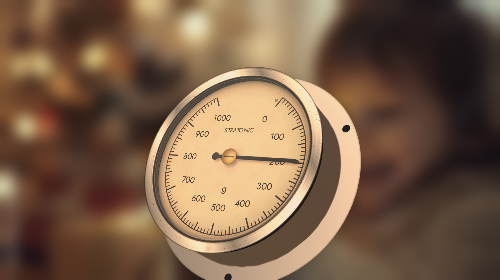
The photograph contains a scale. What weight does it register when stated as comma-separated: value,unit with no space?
200,g
